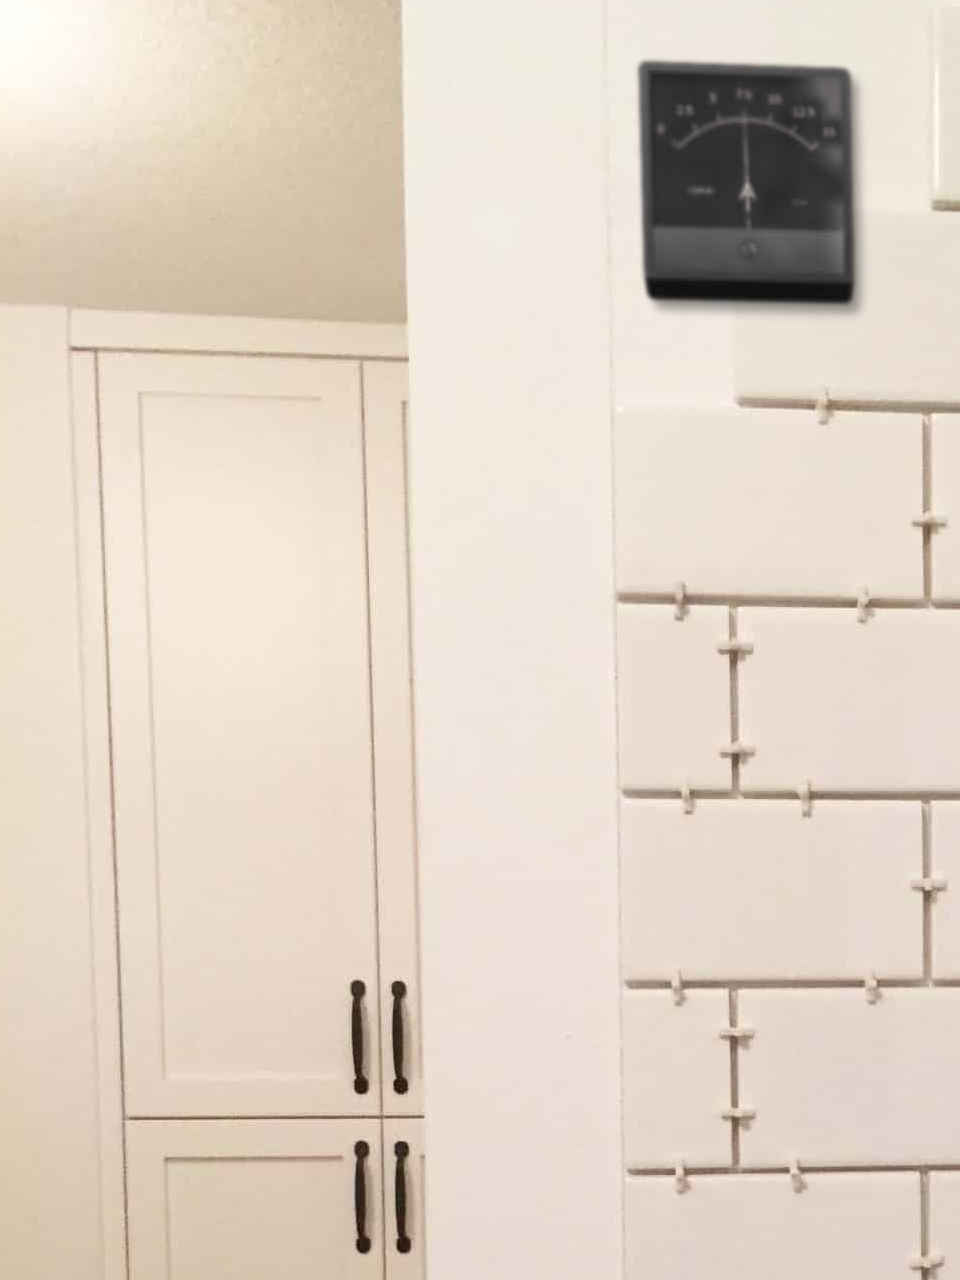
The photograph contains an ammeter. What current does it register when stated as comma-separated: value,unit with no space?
7.5,A
